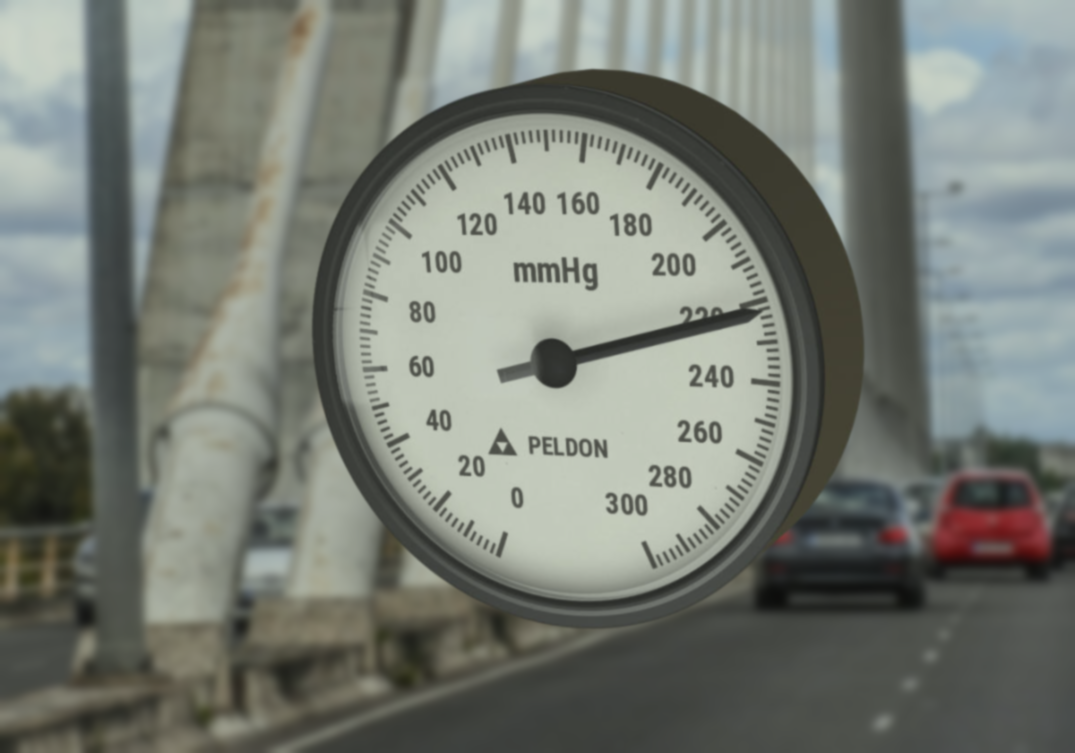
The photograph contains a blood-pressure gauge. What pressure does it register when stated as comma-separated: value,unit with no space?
222,mmHg
